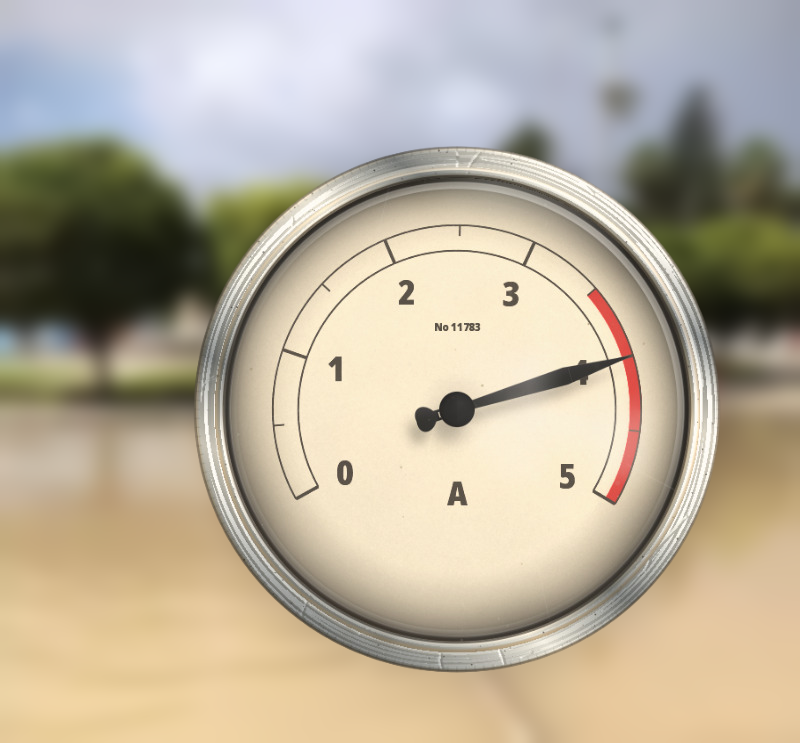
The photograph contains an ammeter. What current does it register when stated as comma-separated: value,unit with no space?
4,A
